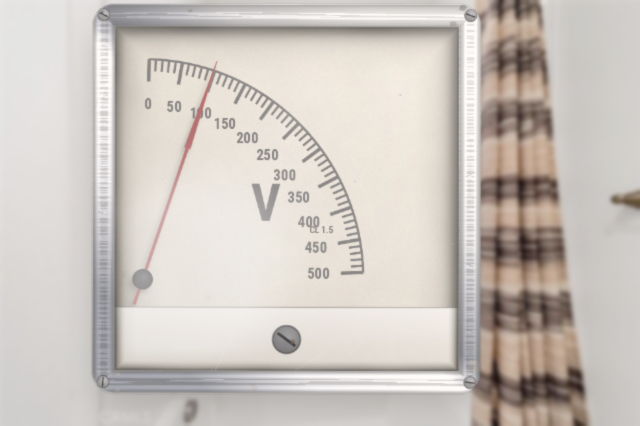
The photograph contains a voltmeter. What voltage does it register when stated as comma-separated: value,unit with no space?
100,V
